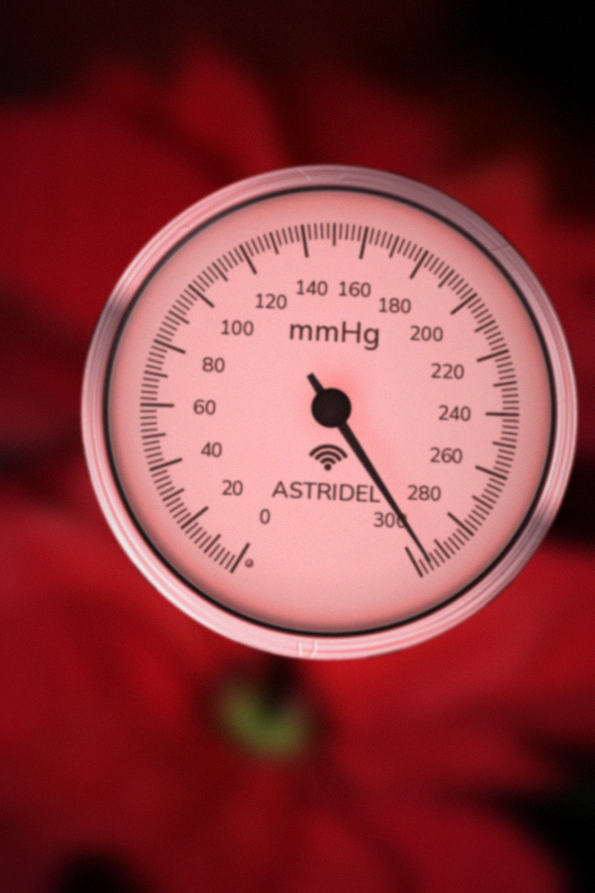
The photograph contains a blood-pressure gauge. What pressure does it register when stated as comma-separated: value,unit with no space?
296,mmHg
